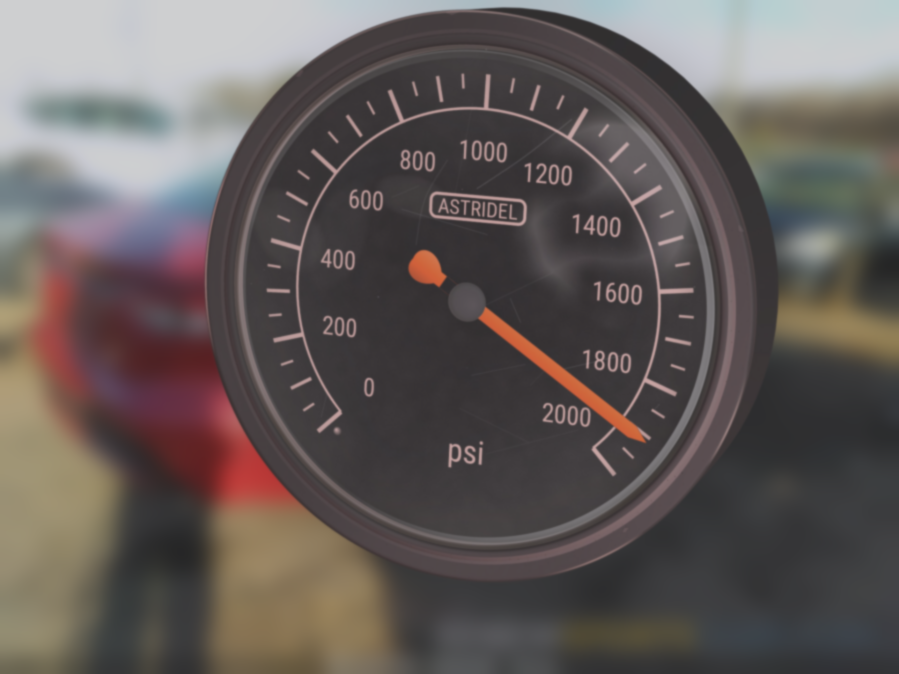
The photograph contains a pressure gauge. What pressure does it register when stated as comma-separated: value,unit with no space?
1900,psi
